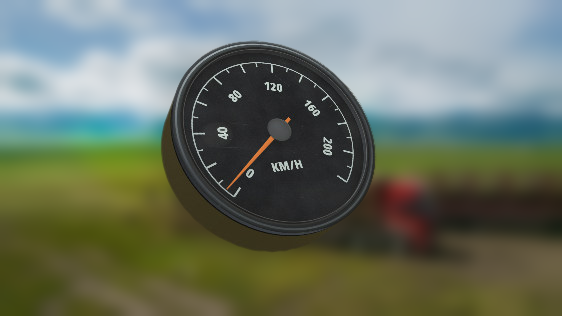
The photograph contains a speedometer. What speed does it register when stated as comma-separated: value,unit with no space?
5,km/h
